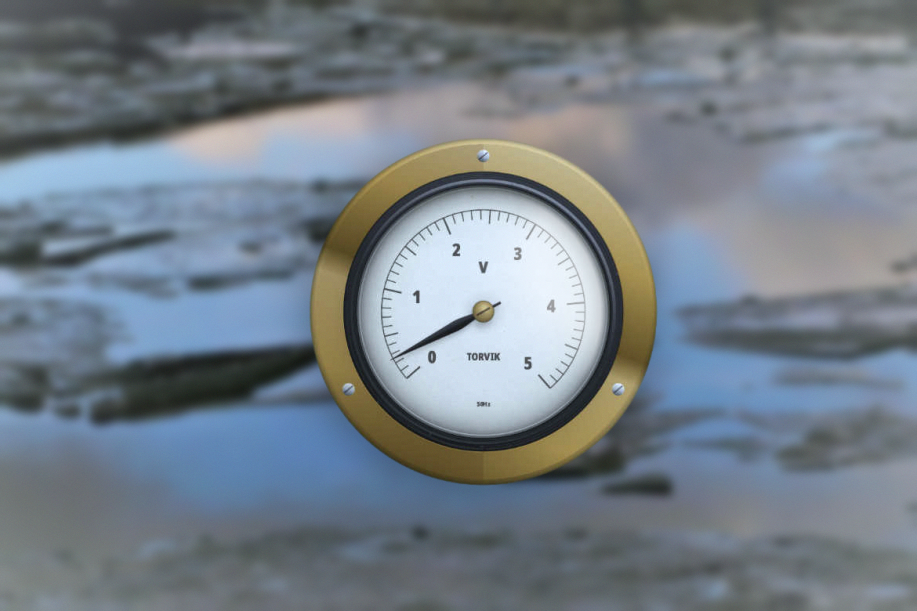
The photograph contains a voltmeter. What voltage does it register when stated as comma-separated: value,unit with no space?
0.25,V
